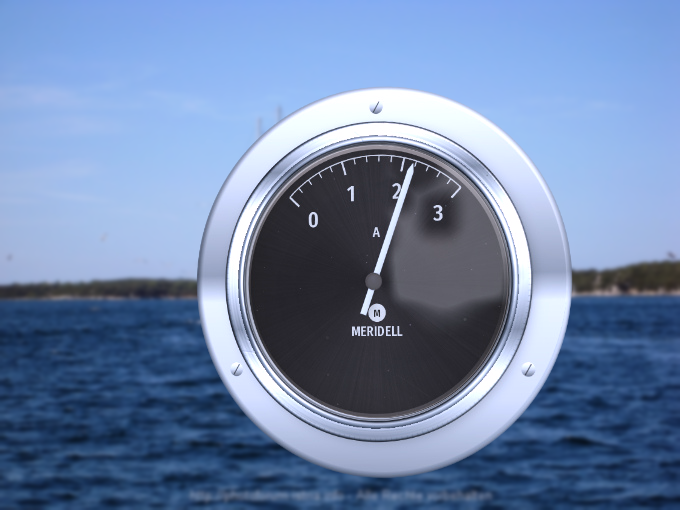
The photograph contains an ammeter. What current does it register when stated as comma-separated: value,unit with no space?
2.2,A
